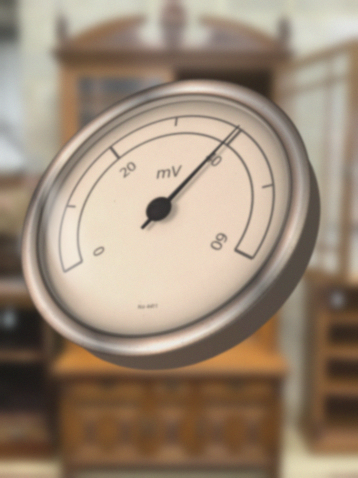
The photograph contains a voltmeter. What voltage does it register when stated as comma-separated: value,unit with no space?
40,mV
